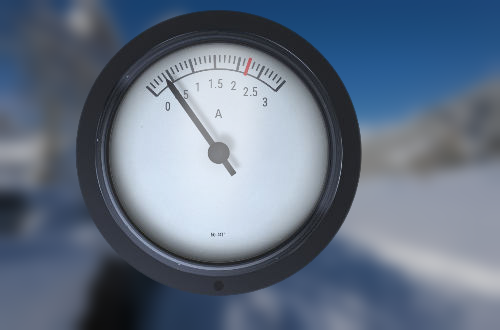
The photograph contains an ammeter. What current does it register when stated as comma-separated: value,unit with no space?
0.4,A
